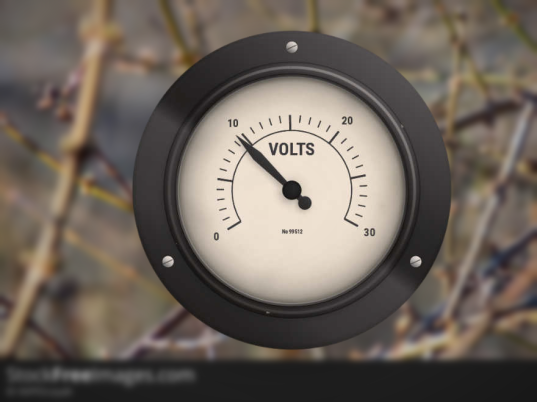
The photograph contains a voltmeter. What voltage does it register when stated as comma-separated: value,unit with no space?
9.5,V
